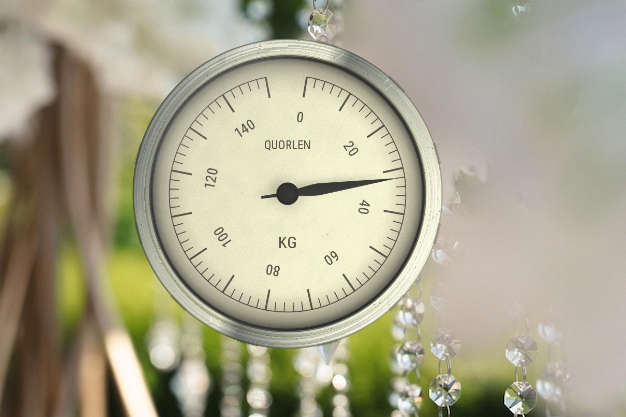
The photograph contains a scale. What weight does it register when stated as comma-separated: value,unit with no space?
32,kg
